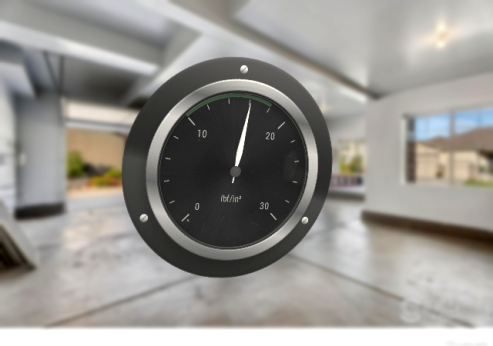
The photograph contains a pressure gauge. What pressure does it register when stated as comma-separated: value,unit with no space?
16,psi
